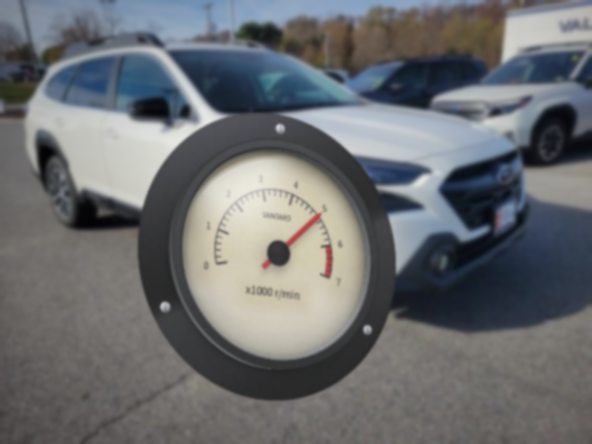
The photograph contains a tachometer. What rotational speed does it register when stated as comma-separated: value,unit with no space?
5000,rpm
